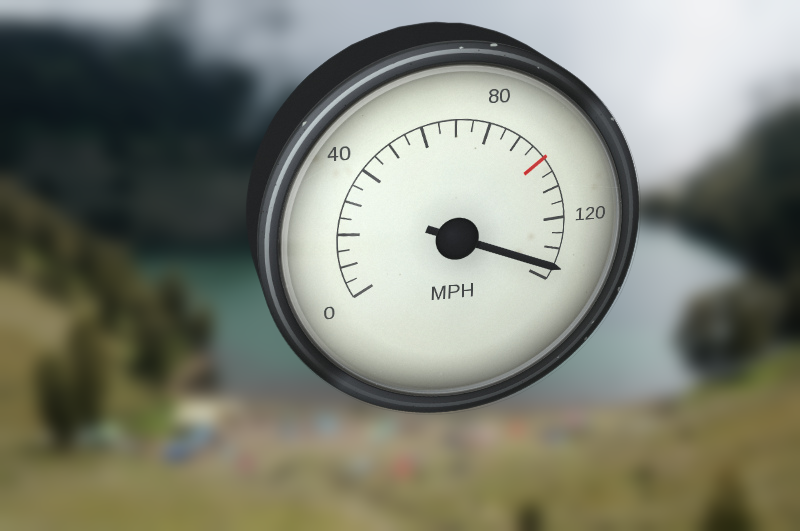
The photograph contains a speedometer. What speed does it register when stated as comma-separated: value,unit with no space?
135,mph
